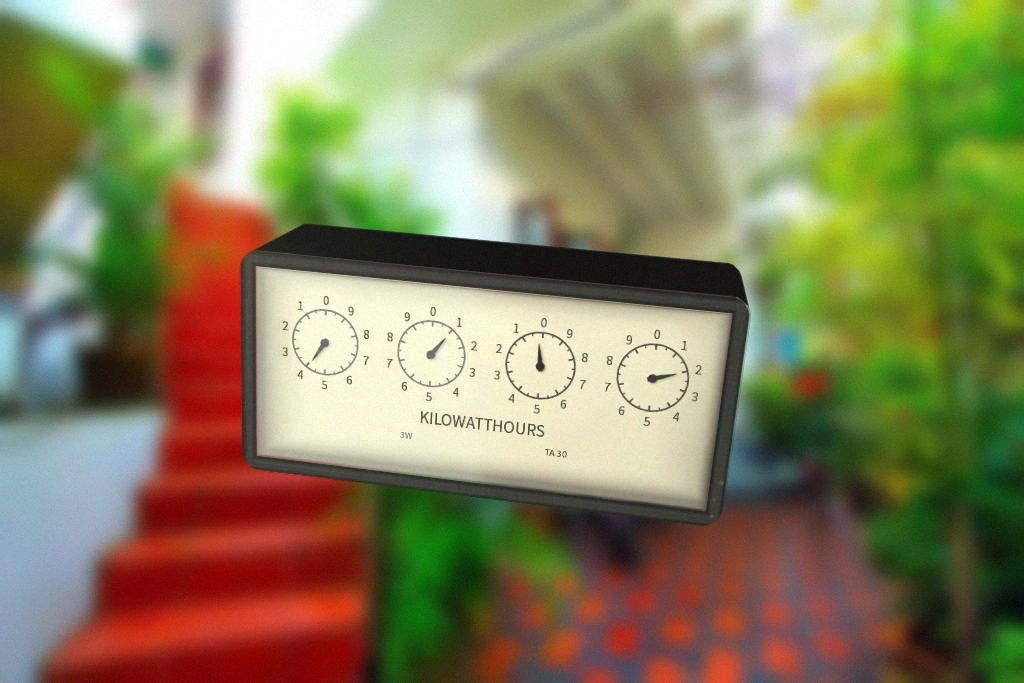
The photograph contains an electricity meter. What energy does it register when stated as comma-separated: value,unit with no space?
4102,kWh
